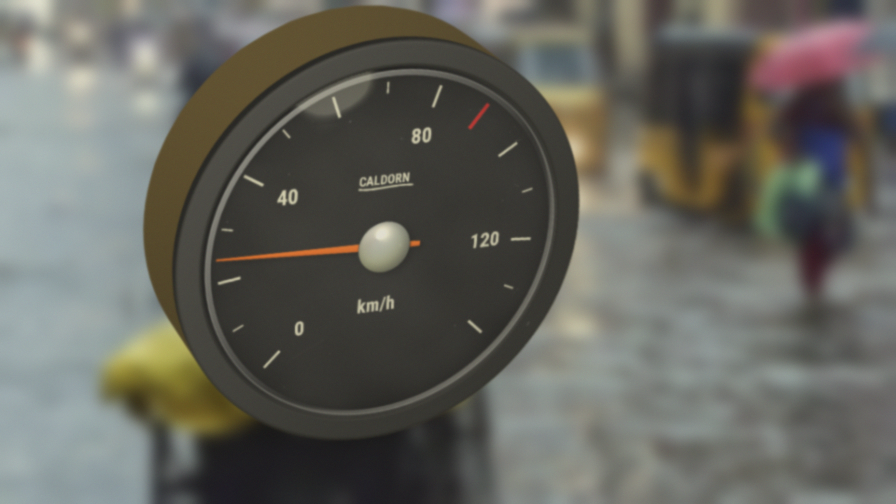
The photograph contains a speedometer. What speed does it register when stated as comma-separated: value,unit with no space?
25,km/h
